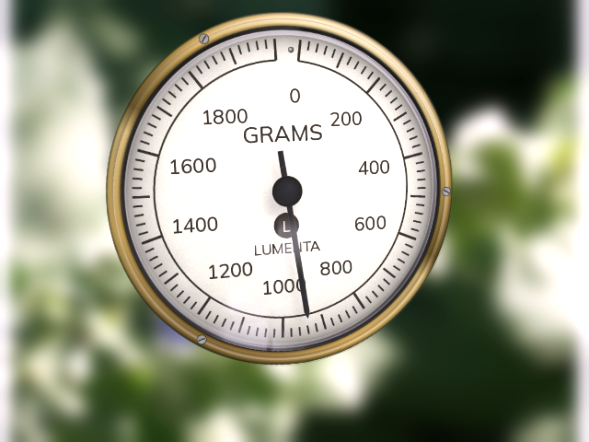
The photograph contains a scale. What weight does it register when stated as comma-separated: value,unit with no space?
940,g
